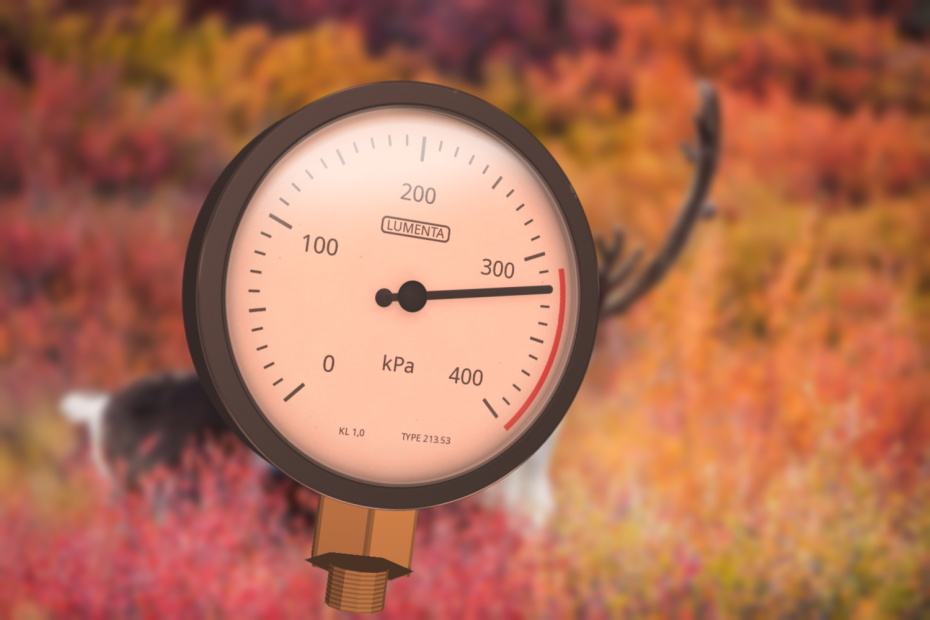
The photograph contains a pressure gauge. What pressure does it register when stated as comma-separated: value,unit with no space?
320,kPa
